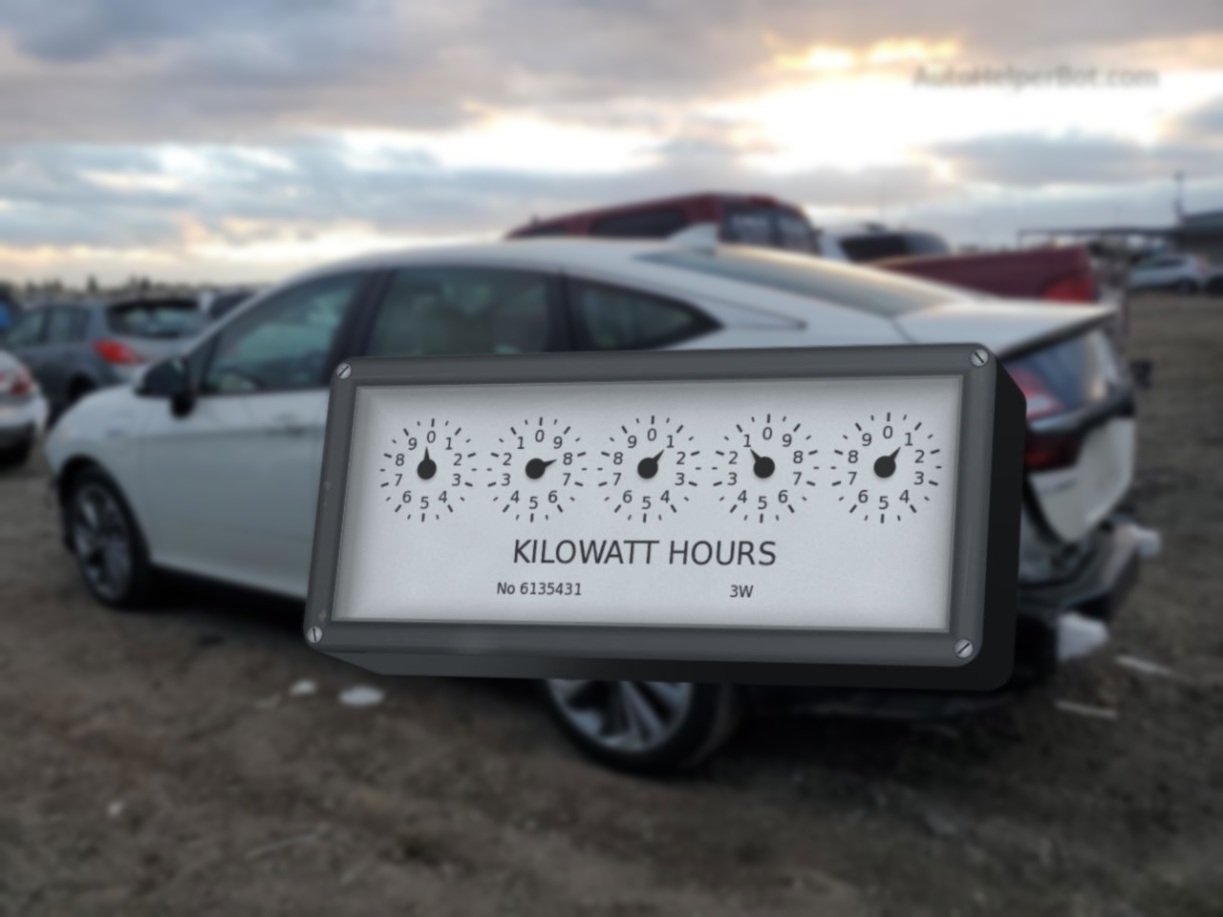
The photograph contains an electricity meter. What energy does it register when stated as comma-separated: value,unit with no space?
98111,kWh
